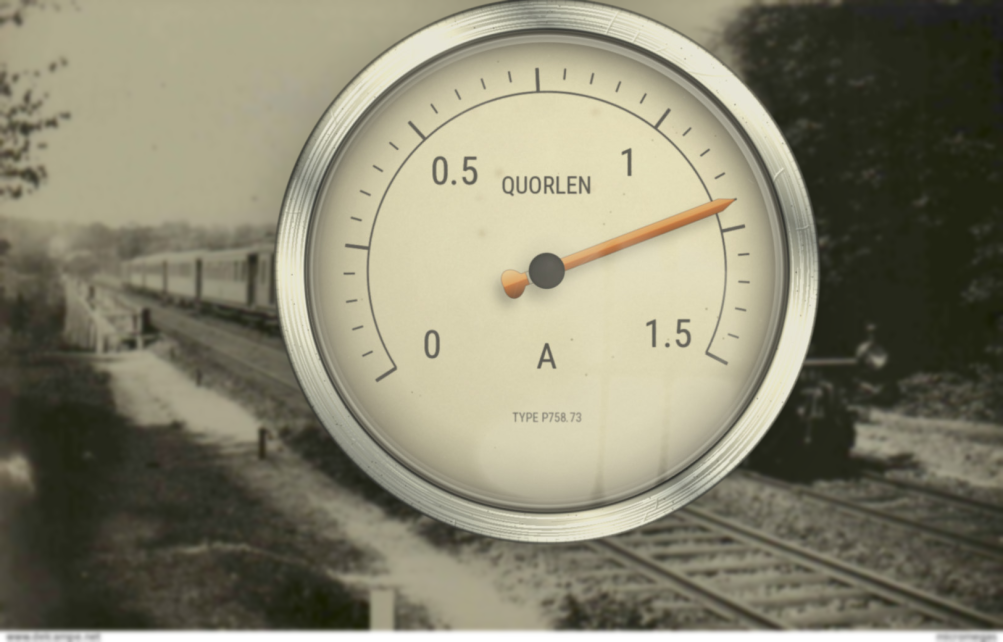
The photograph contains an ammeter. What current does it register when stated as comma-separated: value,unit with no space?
1.2,A
